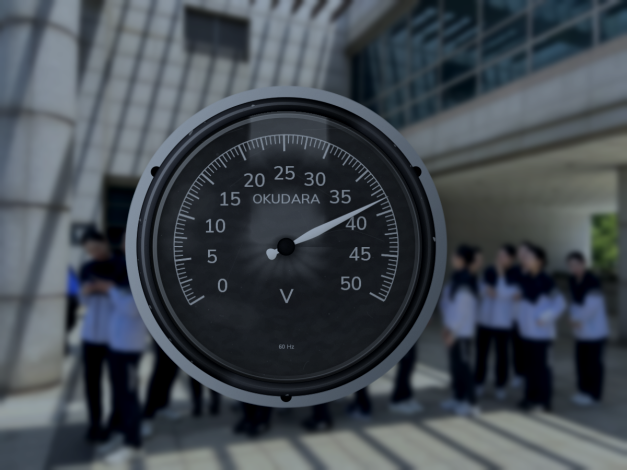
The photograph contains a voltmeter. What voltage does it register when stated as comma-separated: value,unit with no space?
38.5,V
